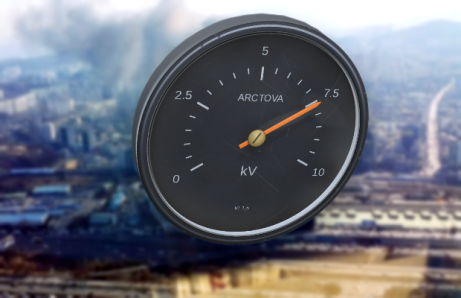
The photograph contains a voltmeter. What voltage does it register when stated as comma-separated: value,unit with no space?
7.5,kV
